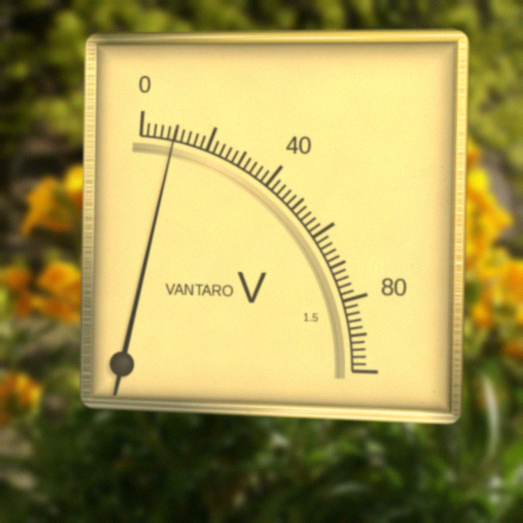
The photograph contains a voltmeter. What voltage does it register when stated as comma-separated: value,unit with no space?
10,V
